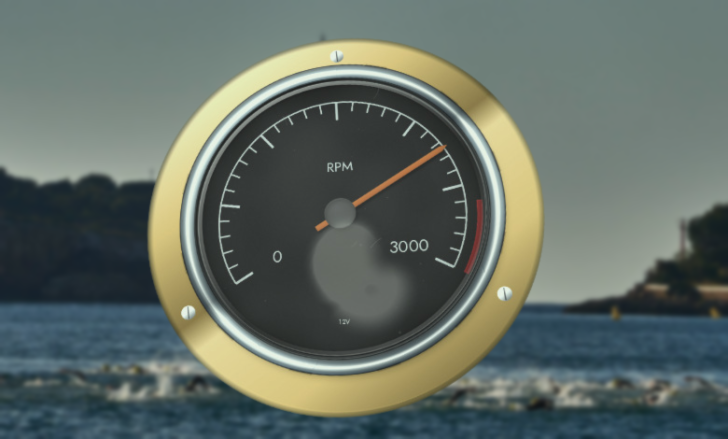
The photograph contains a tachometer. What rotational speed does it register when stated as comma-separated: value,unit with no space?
2250,rpm
